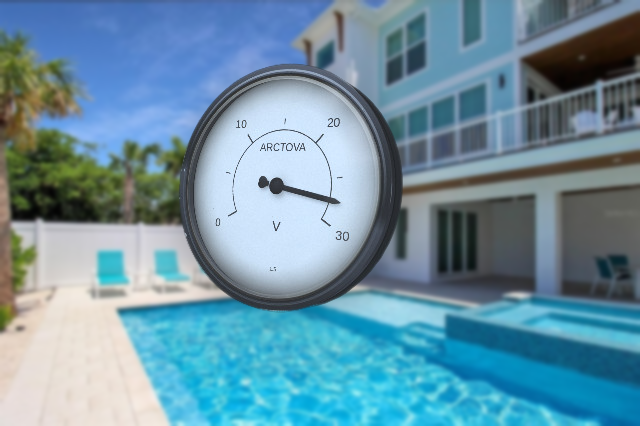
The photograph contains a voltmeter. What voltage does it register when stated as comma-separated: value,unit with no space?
27.5,V
